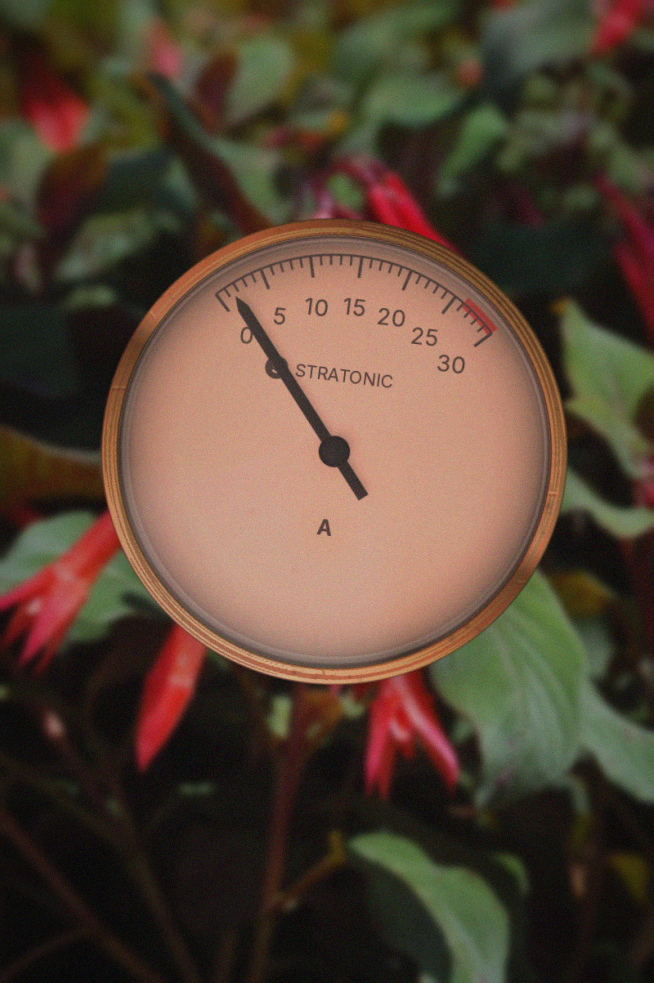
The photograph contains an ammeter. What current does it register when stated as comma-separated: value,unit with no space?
1.5,A
